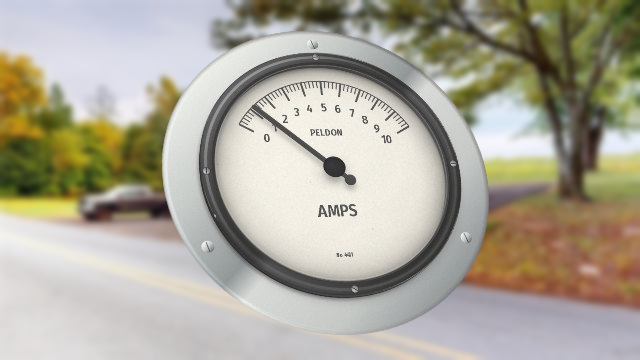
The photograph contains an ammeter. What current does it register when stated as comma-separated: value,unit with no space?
1,A
